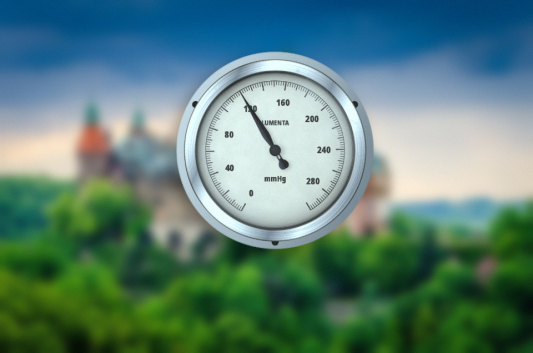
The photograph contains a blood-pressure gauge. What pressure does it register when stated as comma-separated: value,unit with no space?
120,mmHg
